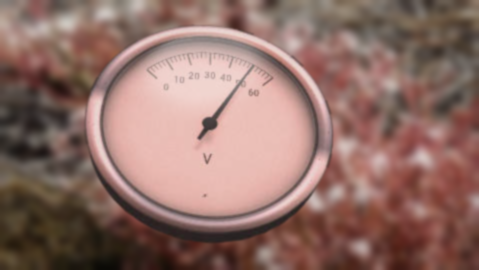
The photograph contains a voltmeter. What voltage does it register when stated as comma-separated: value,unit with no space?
50,V
